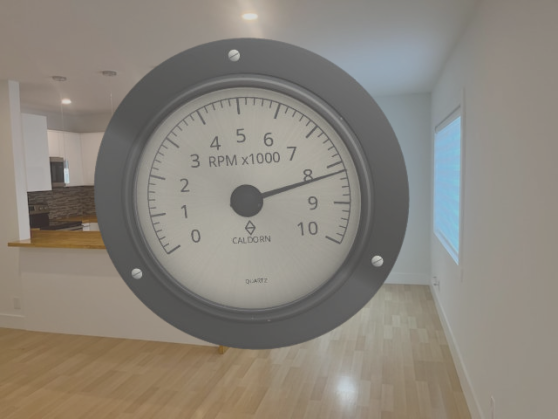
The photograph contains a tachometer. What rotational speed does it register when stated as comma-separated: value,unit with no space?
8200,rpm
